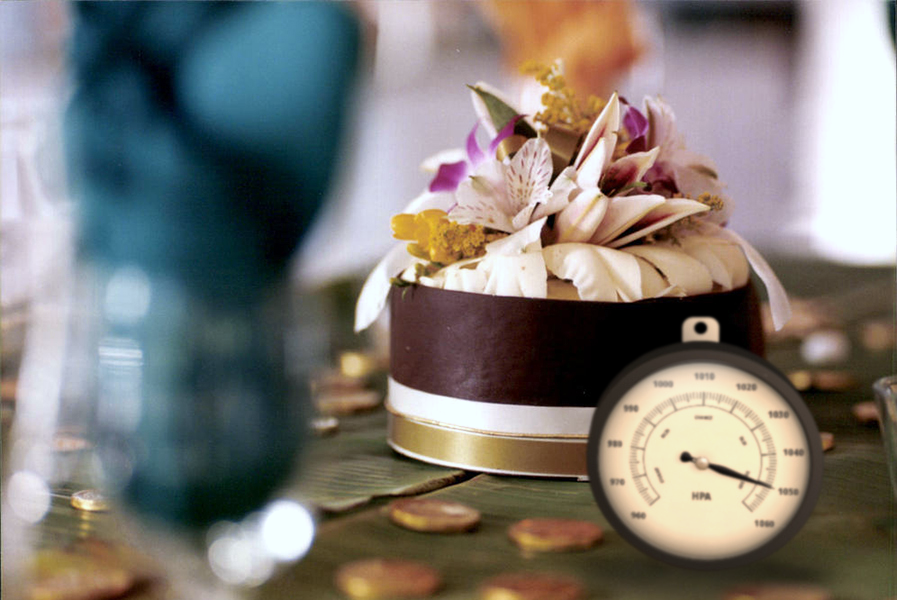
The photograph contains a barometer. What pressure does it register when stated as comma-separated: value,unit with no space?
1050,hPa
